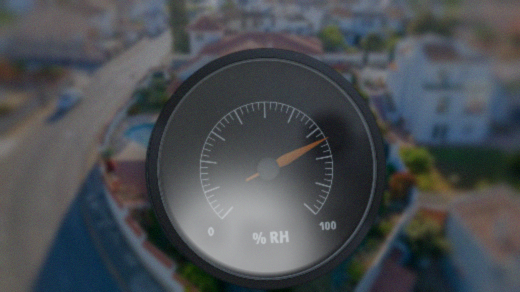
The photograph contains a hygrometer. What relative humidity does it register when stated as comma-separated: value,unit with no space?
74,%
